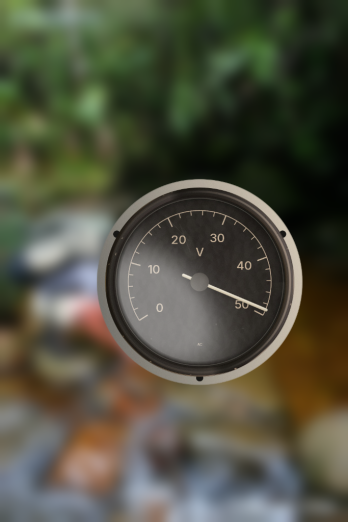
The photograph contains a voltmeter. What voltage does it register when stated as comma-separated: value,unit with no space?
49,V
